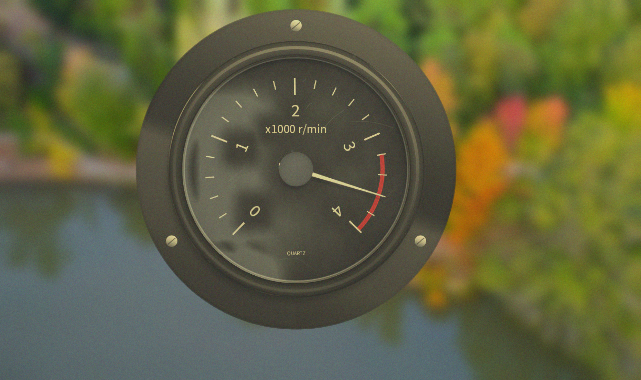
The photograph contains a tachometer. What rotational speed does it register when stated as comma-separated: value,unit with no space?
3600,rpm
